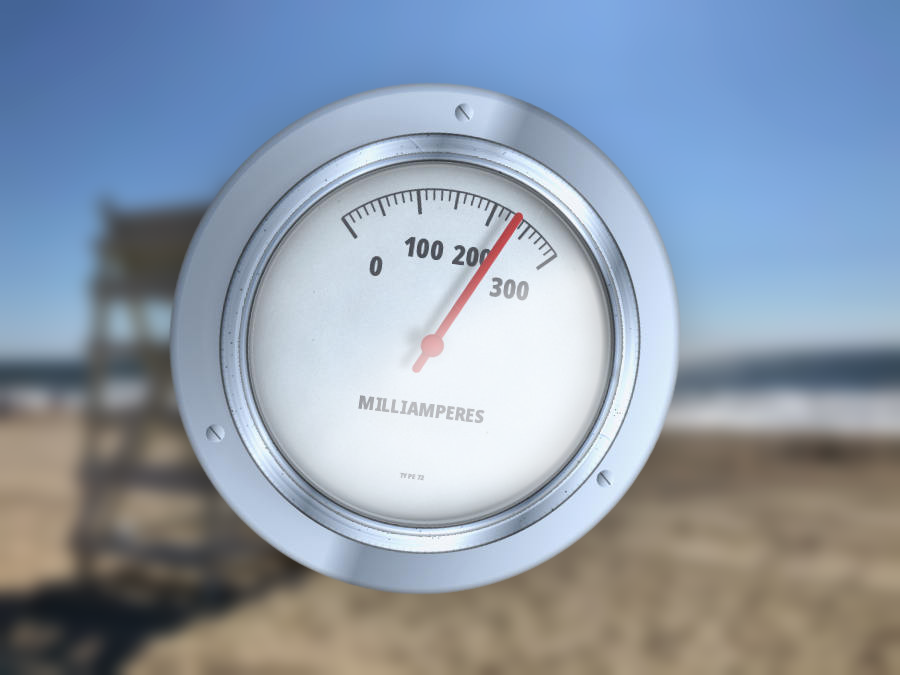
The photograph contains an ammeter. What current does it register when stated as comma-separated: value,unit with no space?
230,mA
